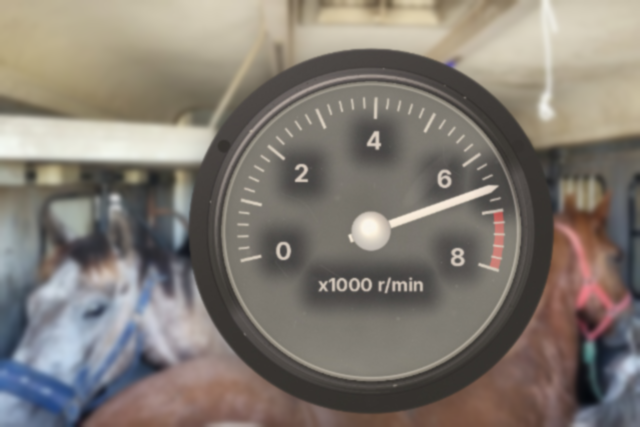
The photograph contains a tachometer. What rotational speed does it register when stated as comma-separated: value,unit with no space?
6600,rpm
